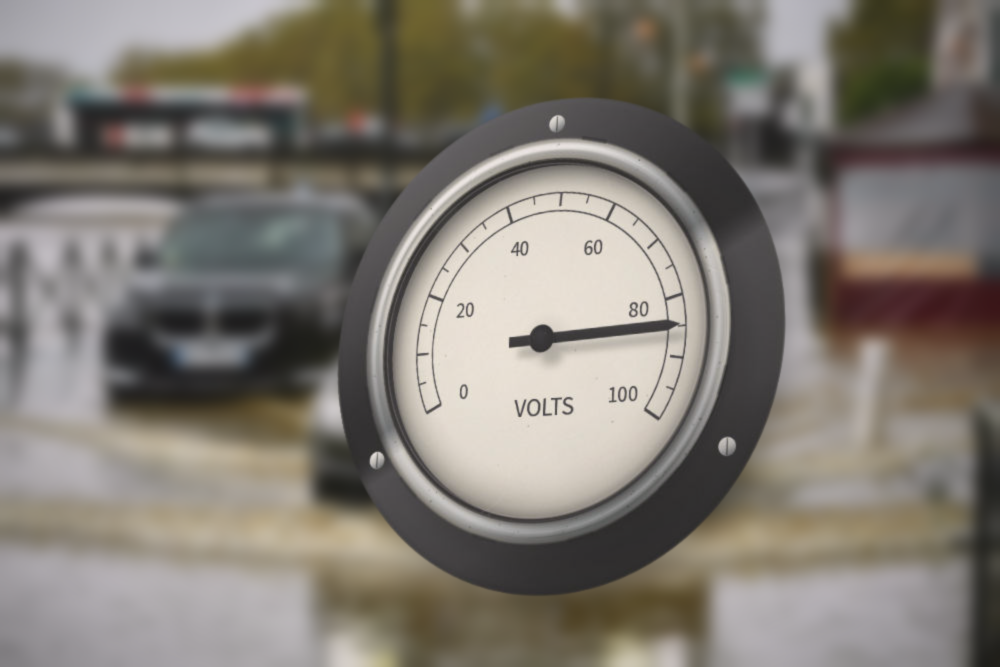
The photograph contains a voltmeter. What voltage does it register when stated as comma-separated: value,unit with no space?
85,V
